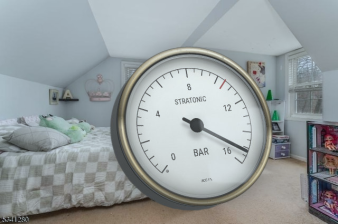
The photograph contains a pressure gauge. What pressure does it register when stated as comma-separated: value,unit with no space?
15.25,bar
